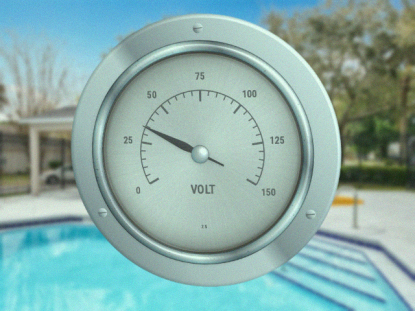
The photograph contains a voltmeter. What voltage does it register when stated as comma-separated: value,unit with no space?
35,V
